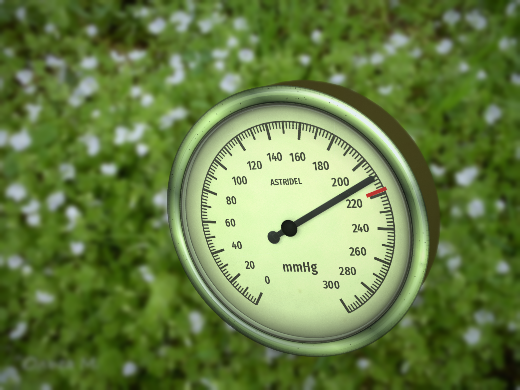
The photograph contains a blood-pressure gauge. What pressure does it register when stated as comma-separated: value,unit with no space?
210,mmHg
